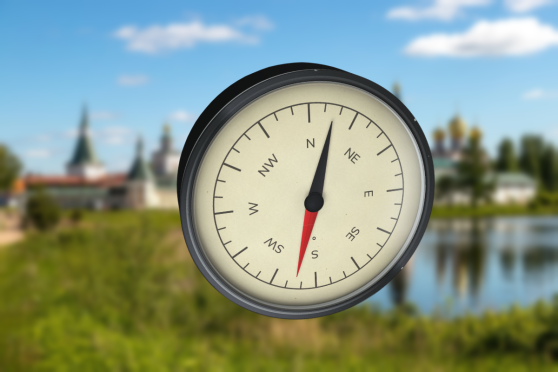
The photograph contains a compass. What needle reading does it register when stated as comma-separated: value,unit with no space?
195,°
